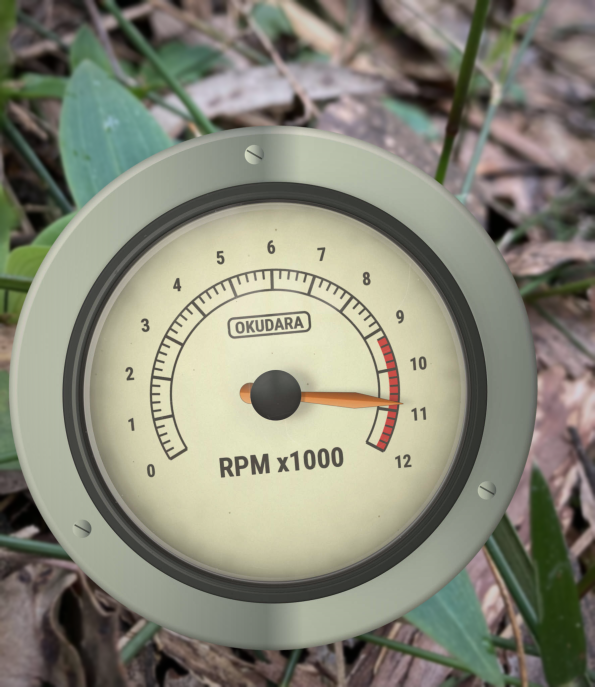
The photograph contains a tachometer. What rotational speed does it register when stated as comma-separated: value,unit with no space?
10800,rpm
